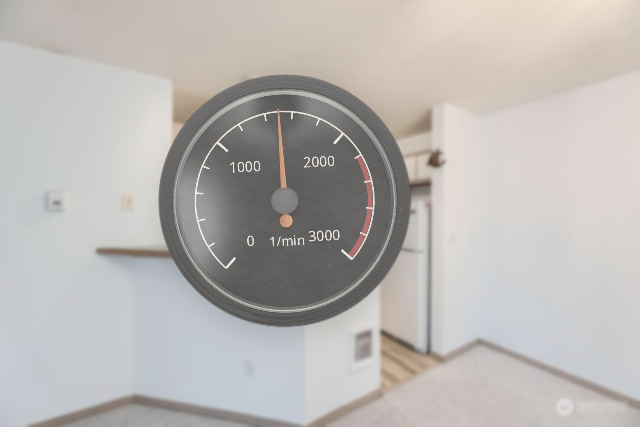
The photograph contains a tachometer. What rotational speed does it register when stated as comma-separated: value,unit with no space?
1500,rpm
